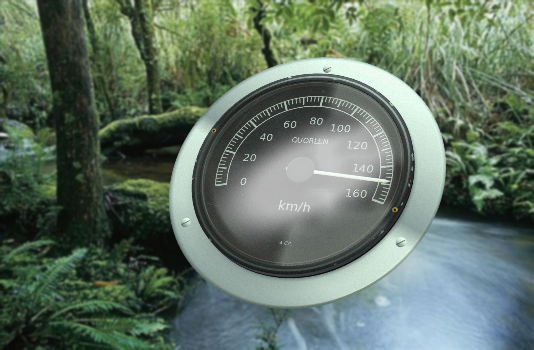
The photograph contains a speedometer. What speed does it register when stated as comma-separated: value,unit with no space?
150,km/h
